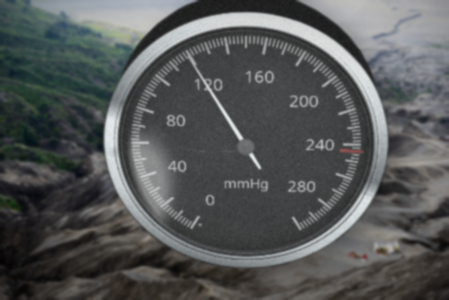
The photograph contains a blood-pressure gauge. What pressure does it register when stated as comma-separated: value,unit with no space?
120,mmHg
